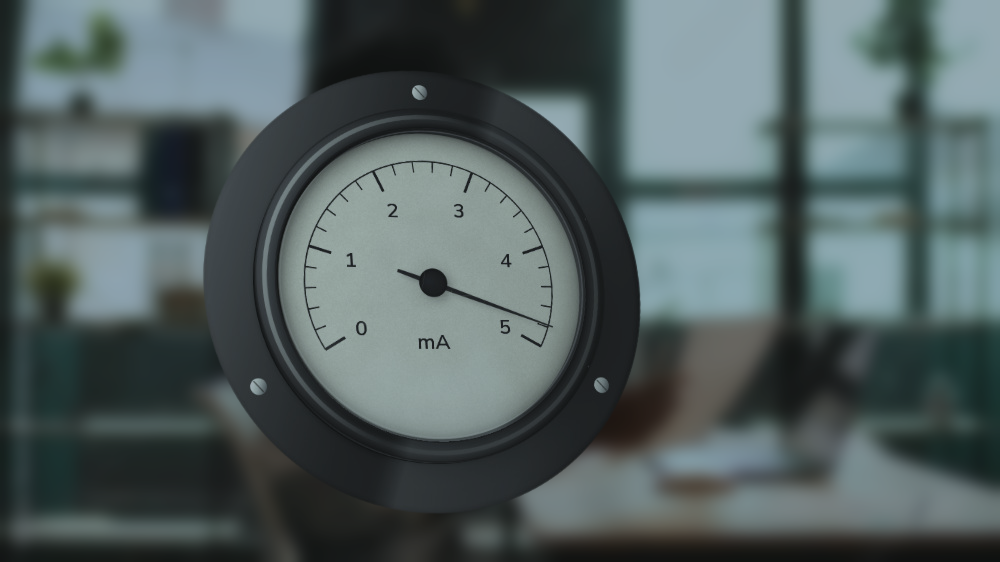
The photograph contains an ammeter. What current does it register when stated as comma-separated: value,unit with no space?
4.8,mA
